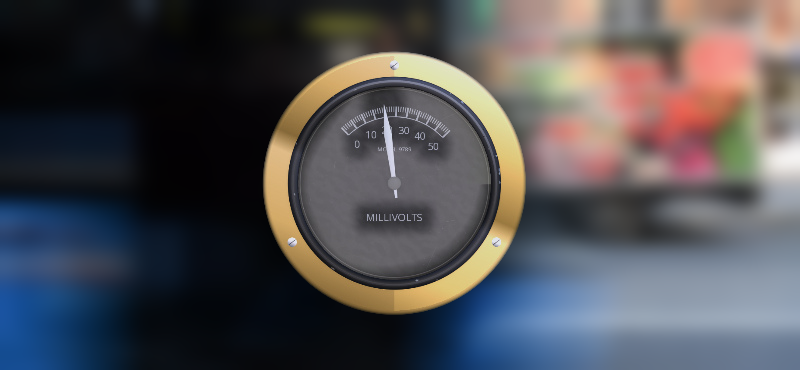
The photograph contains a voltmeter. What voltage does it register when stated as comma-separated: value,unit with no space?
20,mV
